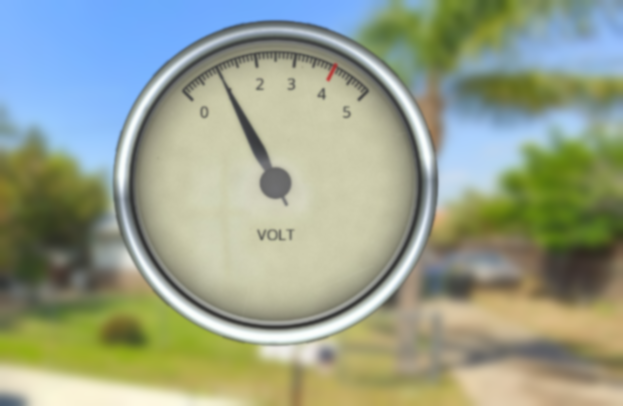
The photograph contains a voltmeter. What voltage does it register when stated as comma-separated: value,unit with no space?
1,V
